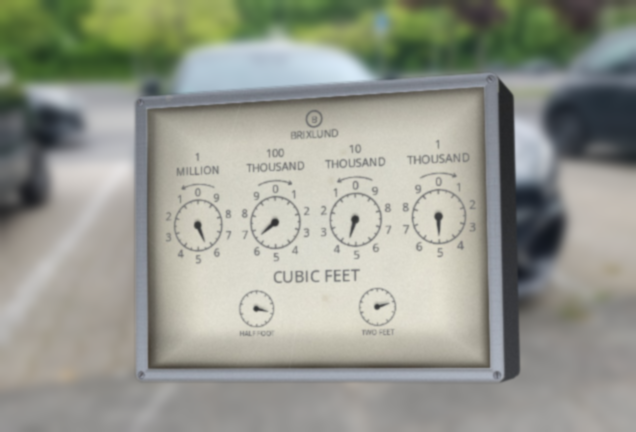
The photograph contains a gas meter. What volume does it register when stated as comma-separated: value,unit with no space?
564500,ft³
